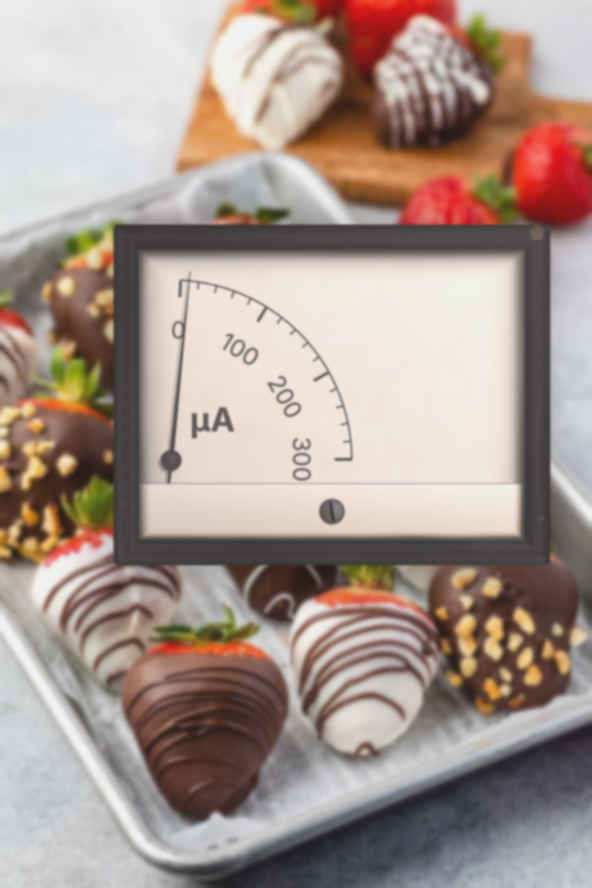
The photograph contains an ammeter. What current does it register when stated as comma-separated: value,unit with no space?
10,µA
